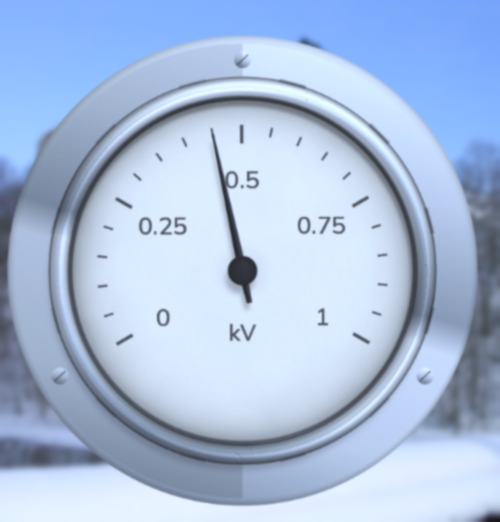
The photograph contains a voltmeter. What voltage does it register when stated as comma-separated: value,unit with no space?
0.45,kV
